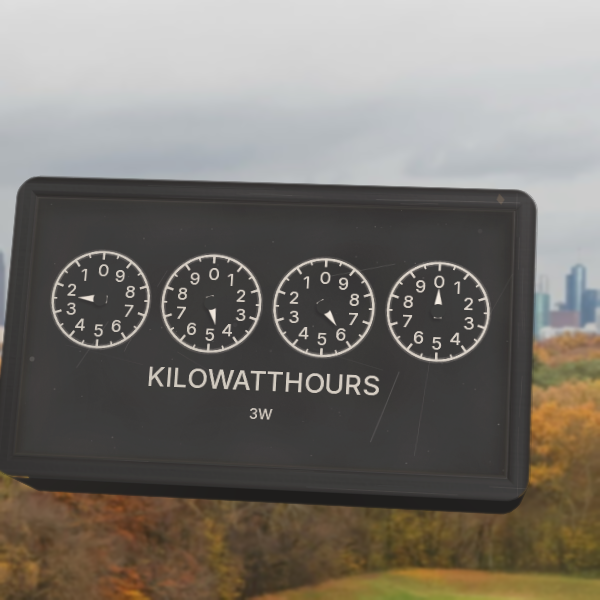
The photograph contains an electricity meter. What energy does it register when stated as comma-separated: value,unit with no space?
2460,kWh
